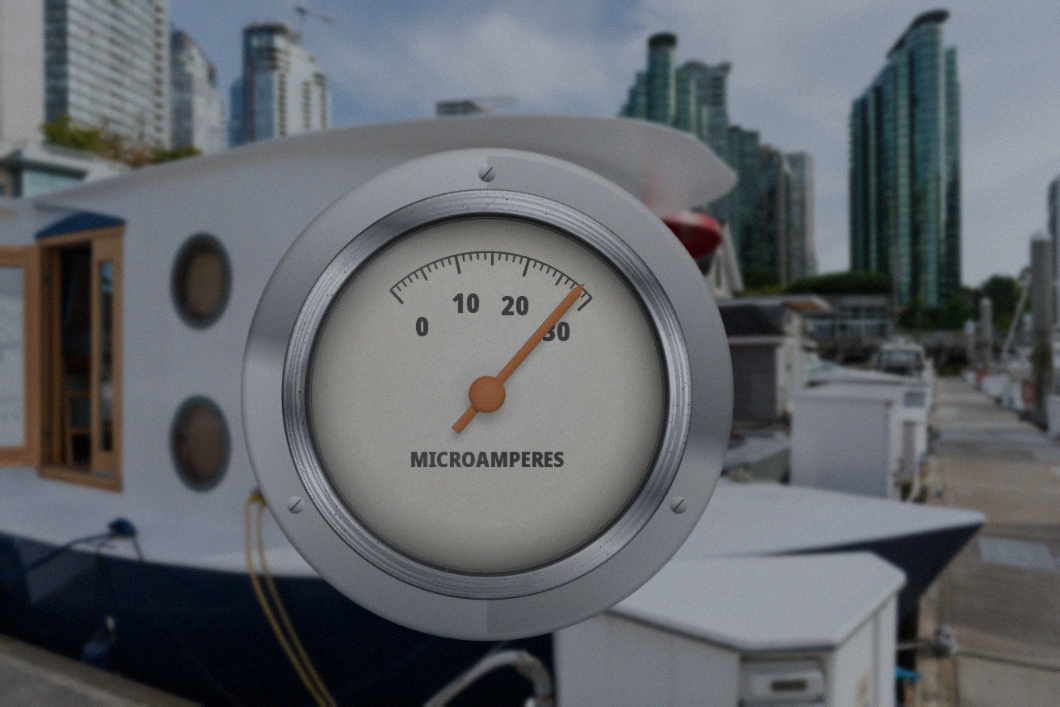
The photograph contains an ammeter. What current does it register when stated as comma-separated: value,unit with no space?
28,µA
